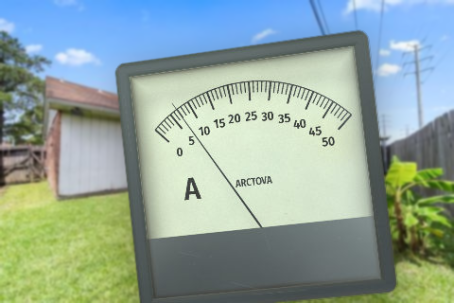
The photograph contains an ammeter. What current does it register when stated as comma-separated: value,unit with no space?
7,A
